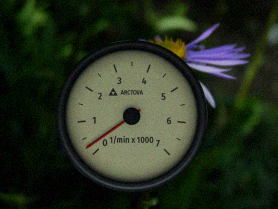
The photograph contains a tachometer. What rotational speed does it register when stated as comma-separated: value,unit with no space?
250,rpm
